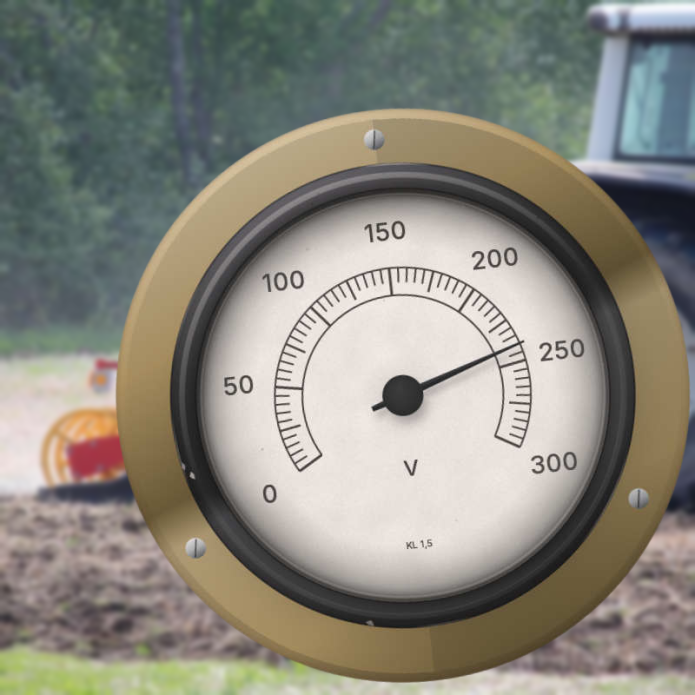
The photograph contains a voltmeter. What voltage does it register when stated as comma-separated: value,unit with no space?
240,V
